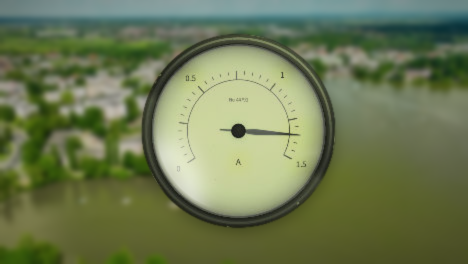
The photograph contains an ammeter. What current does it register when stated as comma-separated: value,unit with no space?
1.35,A
